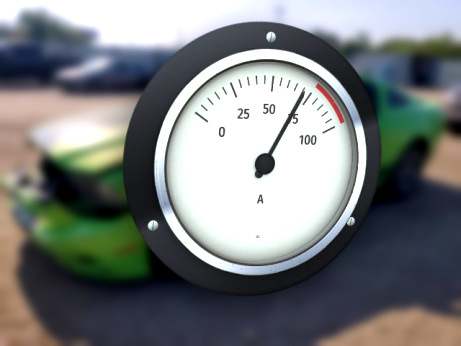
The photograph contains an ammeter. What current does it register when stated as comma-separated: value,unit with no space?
70,A
